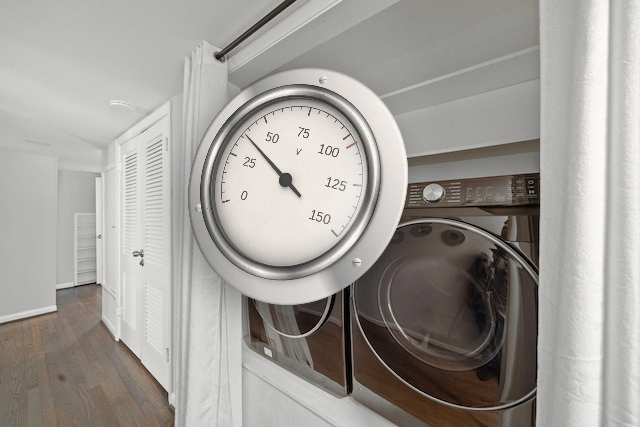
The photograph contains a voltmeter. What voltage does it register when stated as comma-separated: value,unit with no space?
37.5,V
